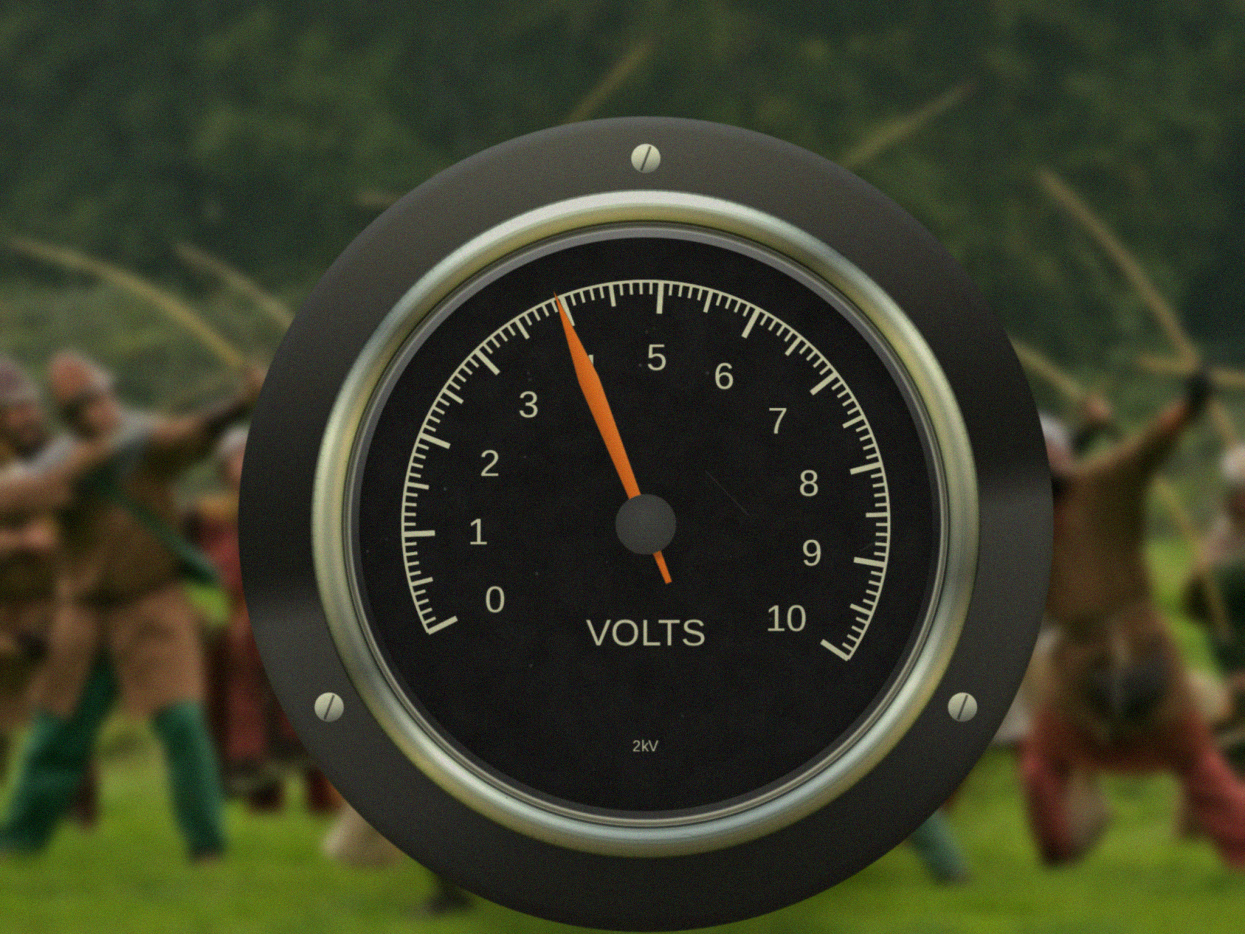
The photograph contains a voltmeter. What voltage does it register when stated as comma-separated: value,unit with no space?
3.95,V
